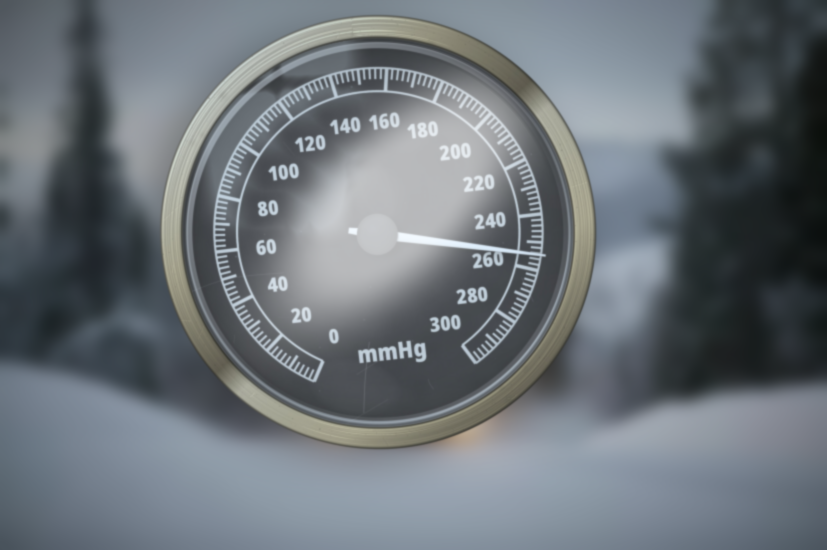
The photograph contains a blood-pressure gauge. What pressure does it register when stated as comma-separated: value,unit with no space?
254,mmHg
